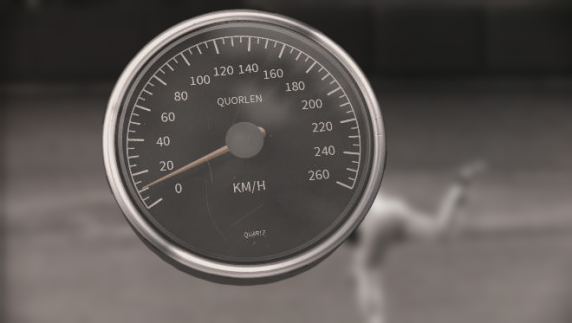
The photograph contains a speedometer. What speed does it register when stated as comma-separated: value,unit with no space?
10,km/h
